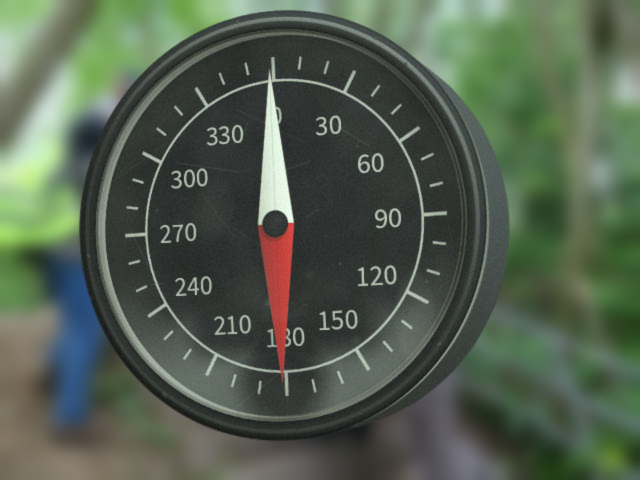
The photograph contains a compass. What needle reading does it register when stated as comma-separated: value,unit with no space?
180,°
